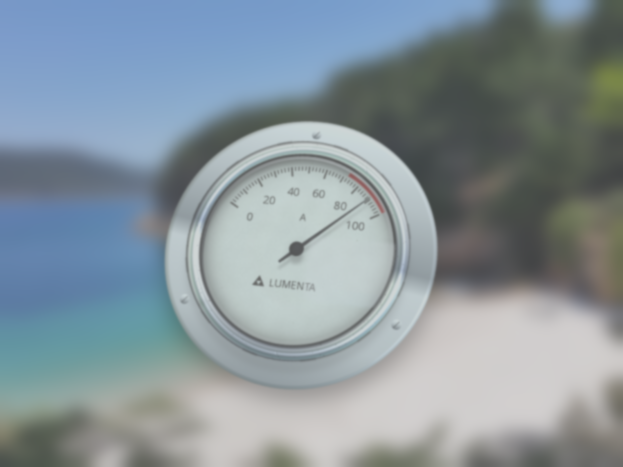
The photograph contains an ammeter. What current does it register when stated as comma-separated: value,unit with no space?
90,A
